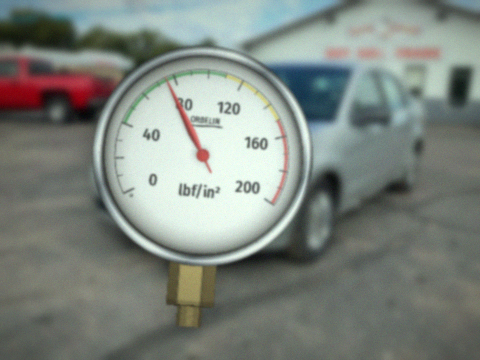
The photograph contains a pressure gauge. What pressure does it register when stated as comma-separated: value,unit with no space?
75,psi
